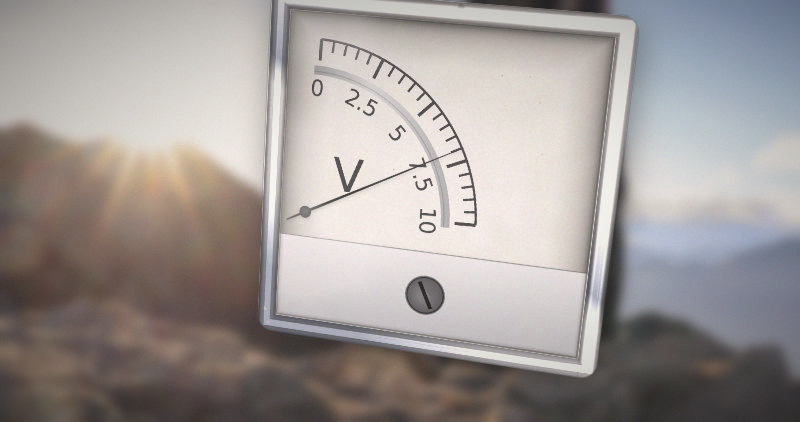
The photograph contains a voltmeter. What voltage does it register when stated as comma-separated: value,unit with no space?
7,V
